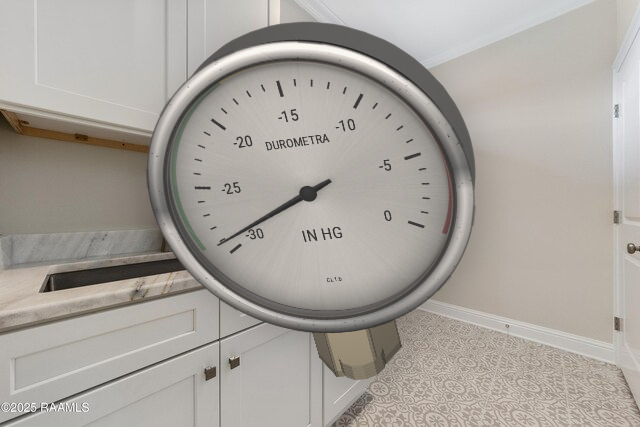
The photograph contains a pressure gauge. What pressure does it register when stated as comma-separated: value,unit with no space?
-29,inHg
